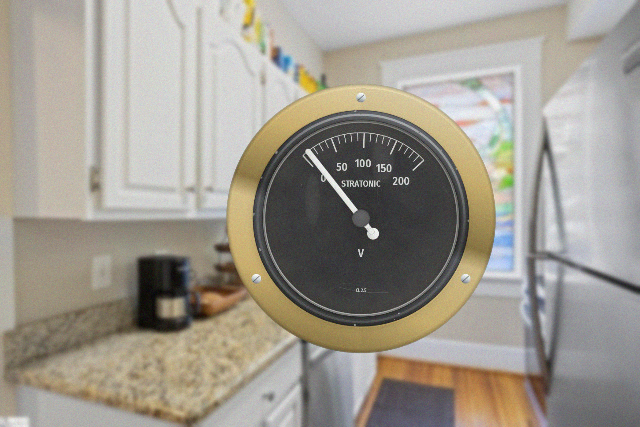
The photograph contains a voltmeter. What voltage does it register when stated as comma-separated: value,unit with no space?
10,V
